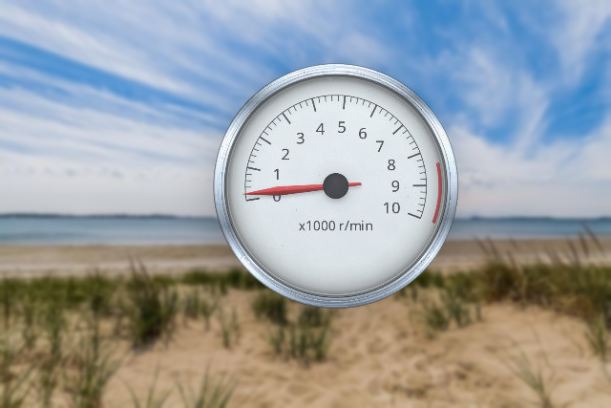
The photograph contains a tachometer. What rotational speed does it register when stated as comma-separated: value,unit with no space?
200,rpm
